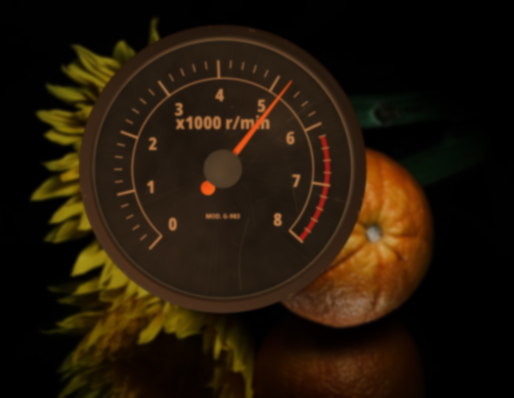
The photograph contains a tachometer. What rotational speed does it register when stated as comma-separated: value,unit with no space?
5200,rpm
